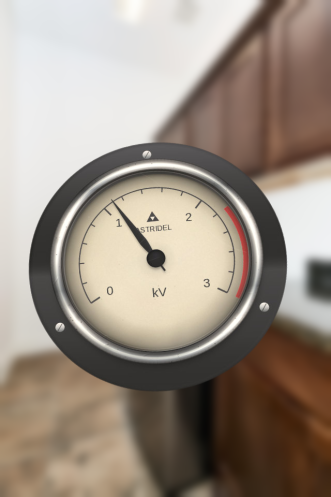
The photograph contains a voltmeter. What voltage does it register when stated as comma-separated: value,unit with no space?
1.1,kV
